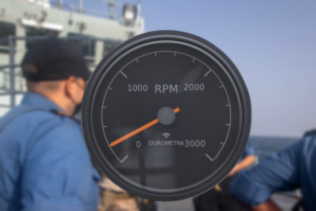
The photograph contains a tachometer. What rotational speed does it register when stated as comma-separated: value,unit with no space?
200,rpm
